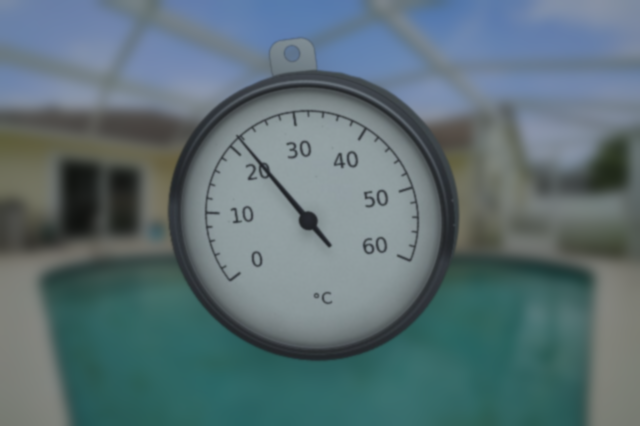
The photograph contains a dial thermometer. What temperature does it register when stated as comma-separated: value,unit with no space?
22,°C
